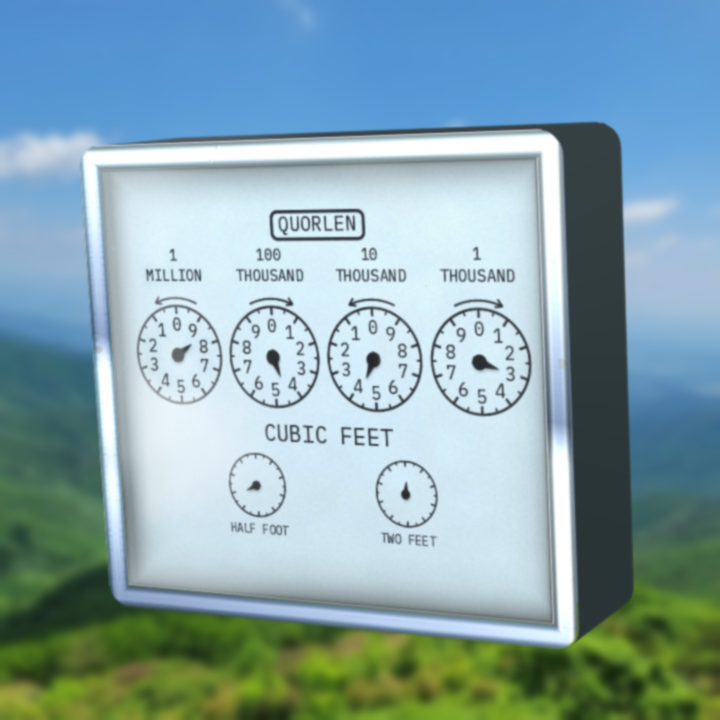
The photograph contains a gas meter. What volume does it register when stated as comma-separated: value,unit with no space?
844300,ft³
